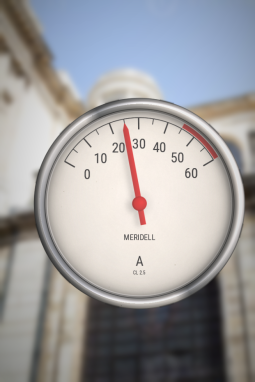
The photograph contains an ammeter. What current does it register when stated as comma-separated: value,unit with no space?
25,A
